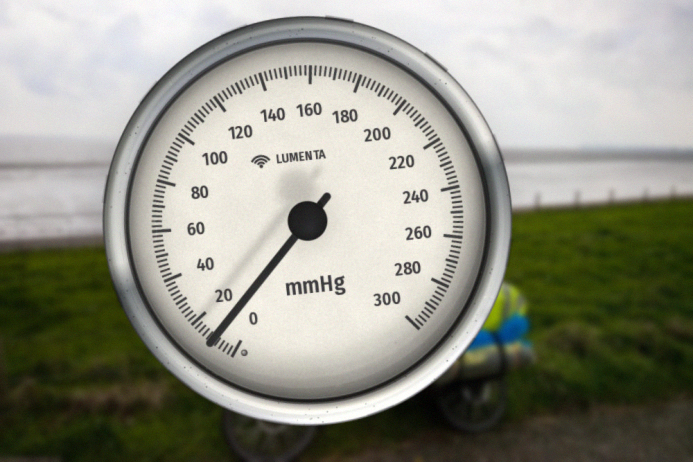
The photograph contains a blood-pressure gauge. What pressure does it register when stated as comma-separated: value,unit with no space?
10,mmHg
